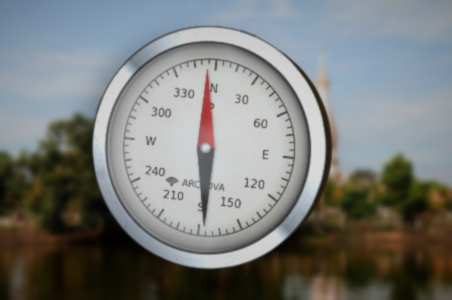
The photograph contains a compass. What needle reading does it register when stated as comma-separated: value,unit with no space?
355,°
